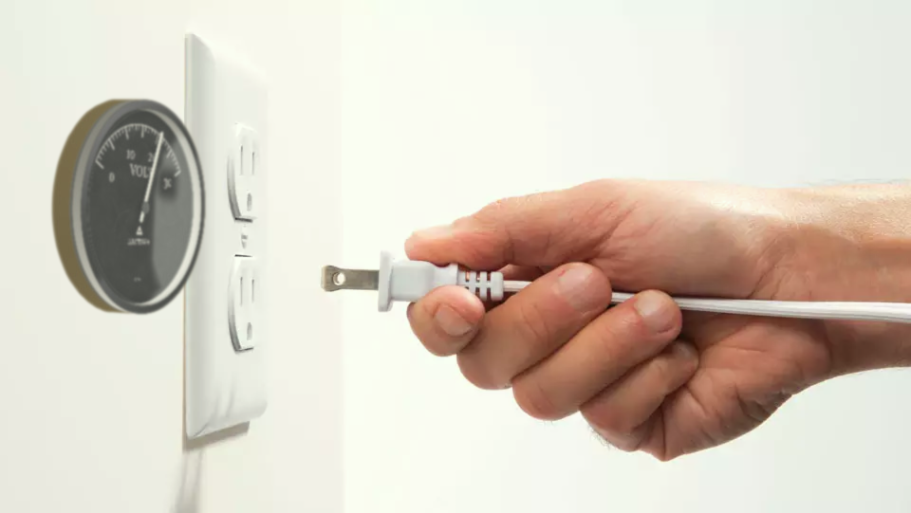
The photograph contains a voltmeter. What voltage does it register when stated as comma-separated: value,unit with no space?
20,V
